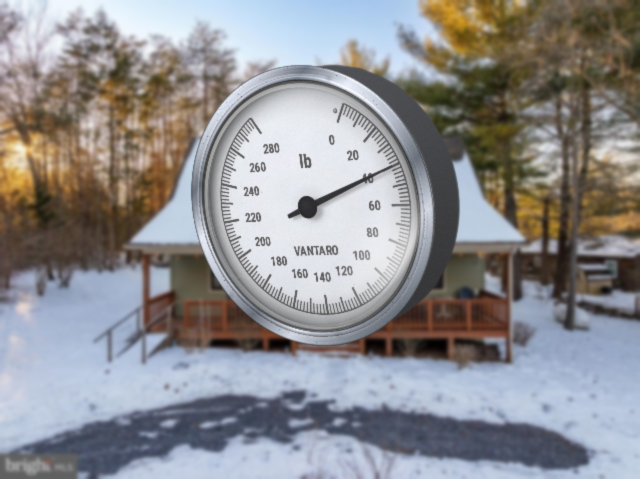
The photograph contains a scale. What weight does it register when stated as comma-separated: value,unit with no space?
40,lb
